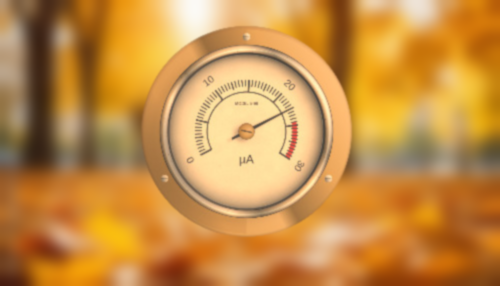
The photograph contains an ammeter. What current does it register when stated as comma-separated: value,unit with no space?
22.5,µA
